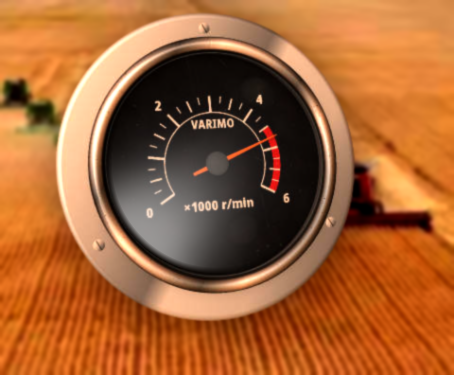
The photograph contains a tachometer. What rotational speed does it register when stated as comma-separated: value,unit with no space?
4750,rpm
